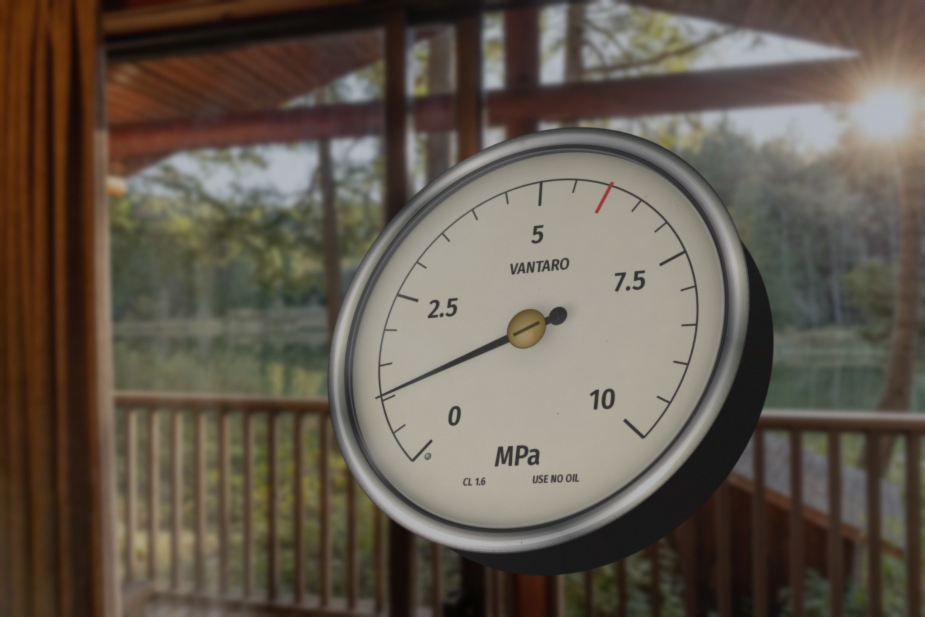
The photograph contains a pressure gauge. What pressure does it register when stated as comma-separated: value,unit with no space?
1,MPa
